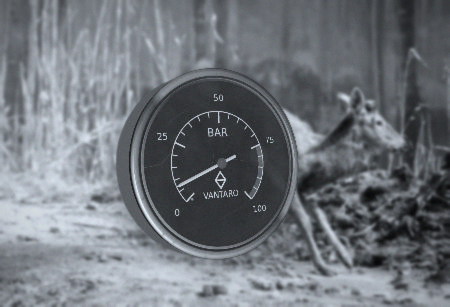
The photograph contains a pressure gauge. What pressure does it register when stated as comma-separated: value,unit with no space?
7.5,bar
